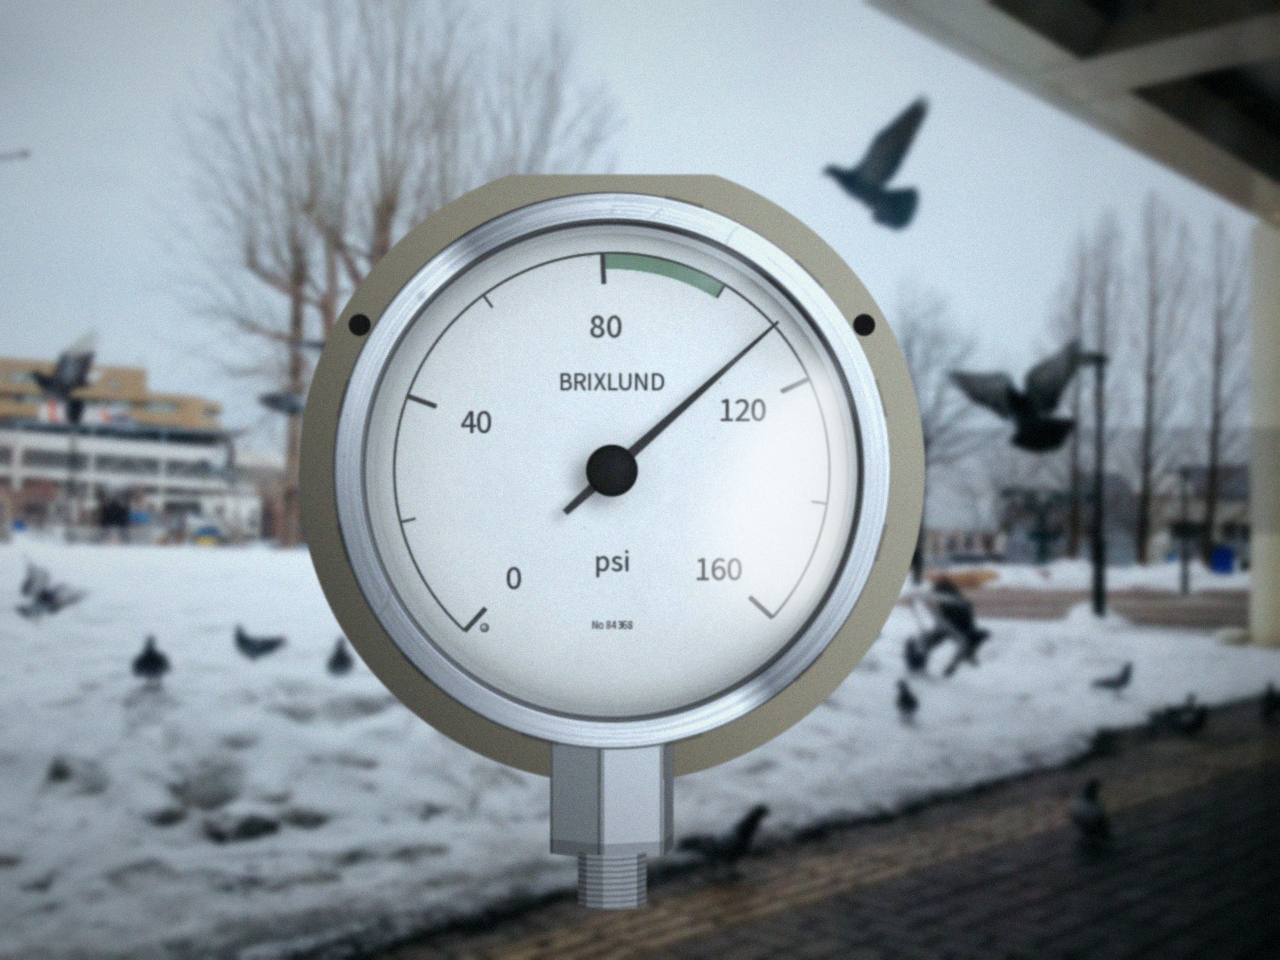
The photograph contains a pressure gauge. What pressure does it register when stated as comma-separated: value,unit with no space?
110,psi
